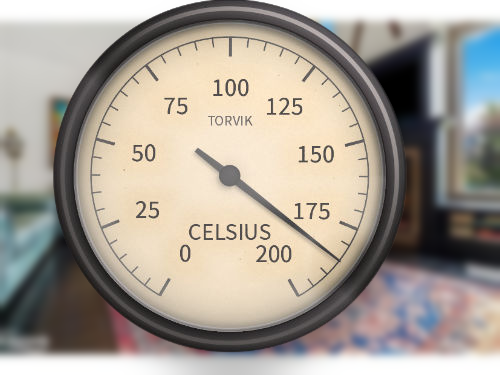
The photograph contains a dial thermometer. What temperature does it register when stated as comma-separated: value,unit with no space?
185,°C
